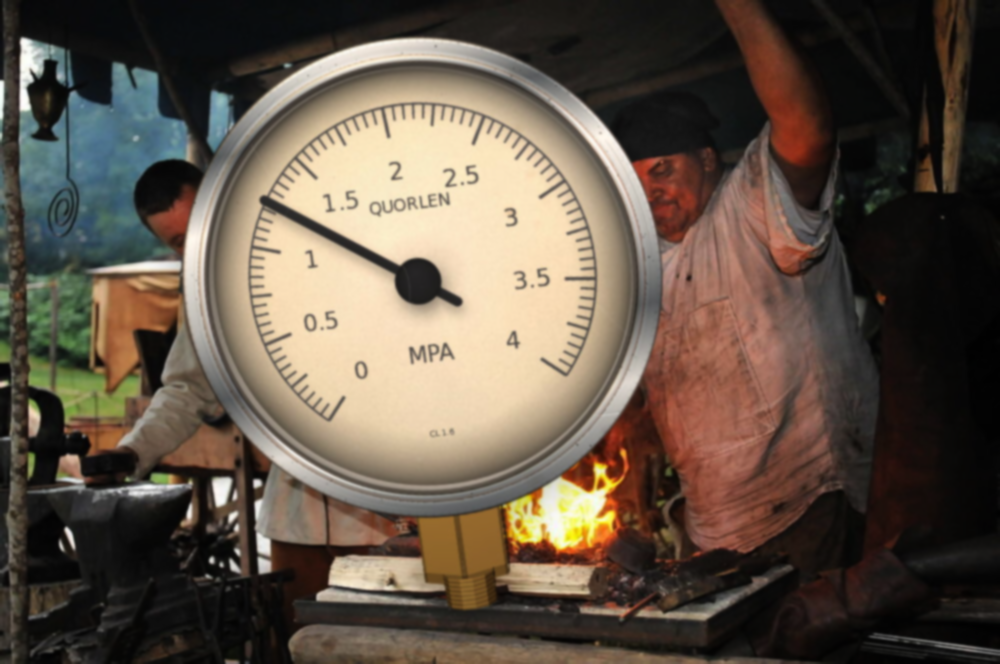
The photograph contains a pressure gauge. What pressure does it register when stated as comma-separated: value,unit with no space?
1.25,MPa
